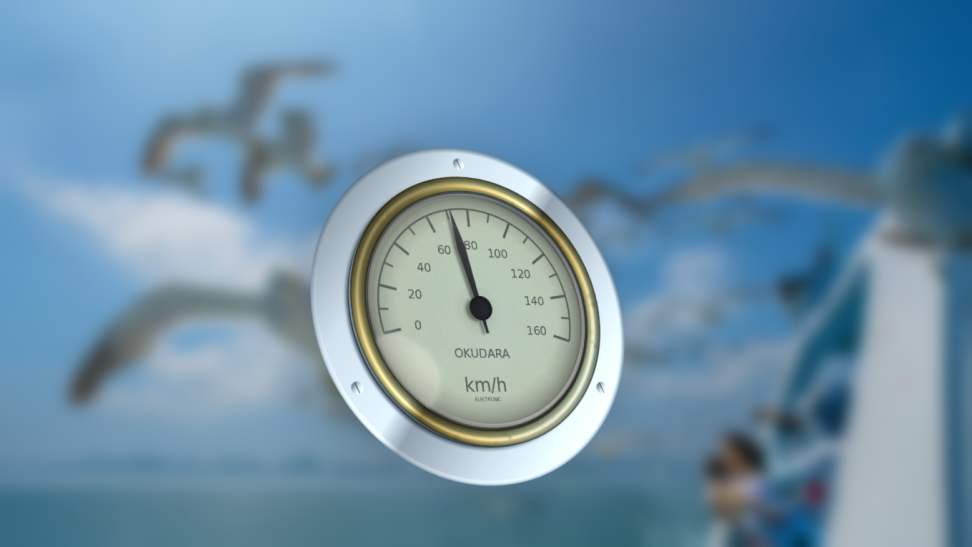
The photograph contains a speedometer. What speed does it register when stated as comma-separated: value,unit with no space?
70,km/h
